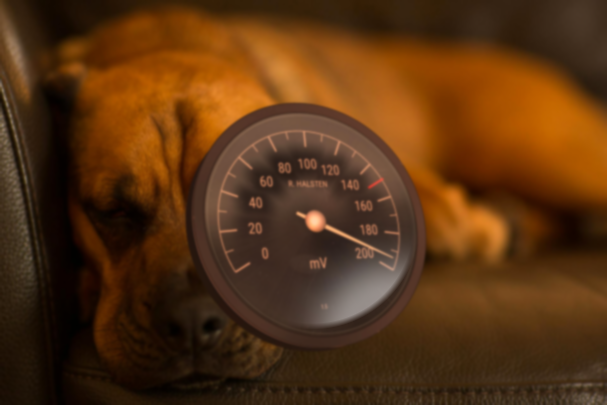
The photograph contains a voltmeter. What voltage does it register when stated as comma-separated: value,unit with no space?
195,mV
